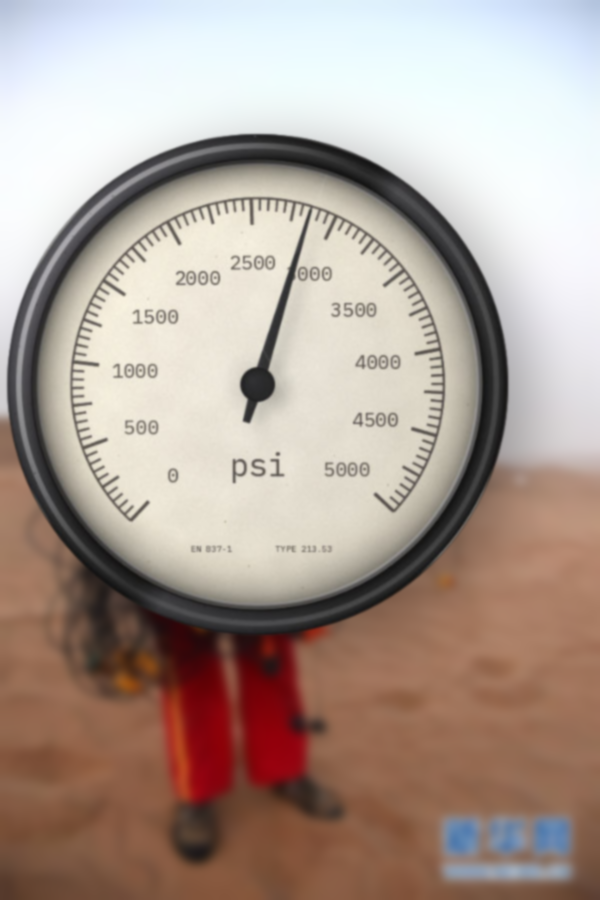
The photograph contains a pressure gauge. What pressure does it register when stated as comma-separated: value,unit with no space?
2850,psi
